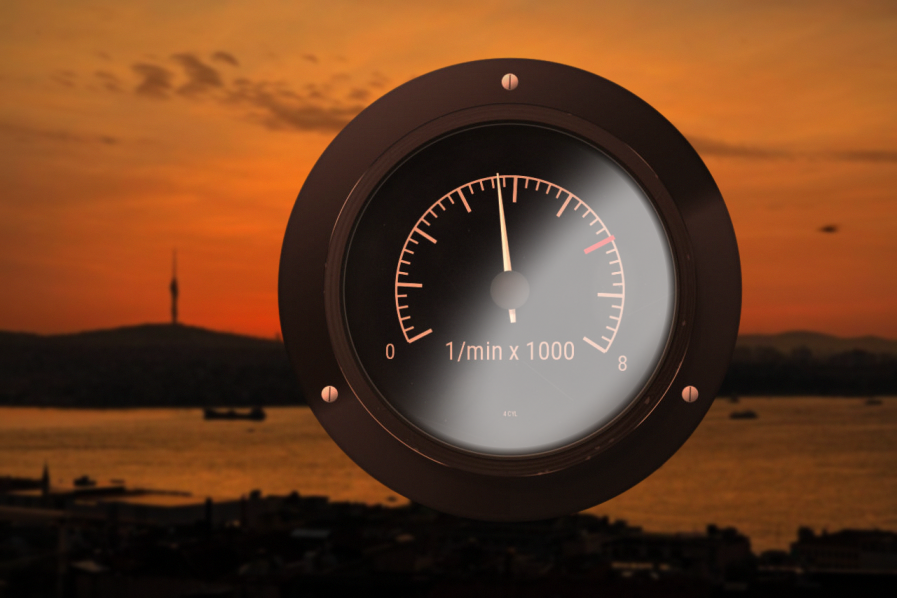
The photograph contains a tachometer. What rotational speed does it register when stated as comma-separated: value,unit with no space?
3700,rpm
